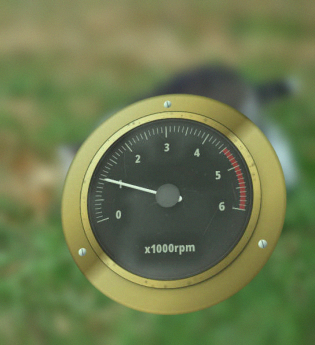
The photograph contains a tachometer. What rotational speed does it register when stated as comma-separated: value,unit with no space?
1000,rpm
